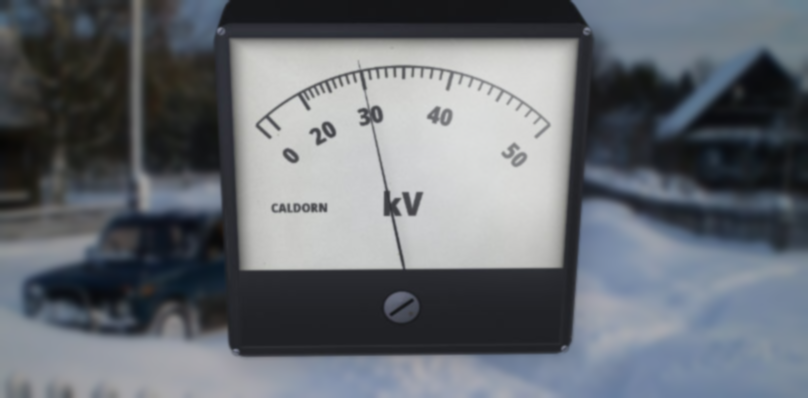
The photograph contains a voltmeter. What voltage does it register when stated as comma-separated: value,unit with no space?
30,kV
